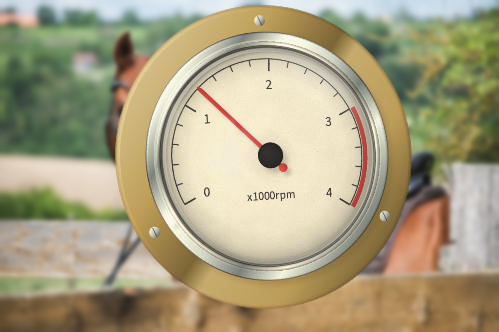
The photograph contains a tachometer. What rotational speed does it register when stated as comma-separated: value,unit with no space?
1200,rpm
